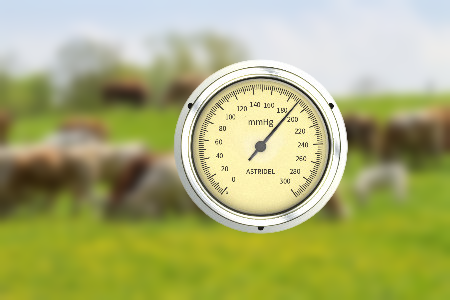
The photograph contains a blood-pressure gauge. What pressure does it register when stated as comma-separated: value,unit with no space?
190,mmHg
